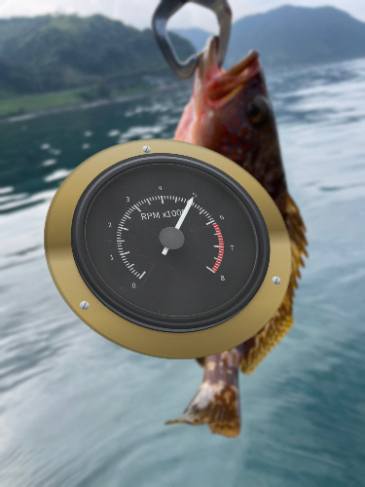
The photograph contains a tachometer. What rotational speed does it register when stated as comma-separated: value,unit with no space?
5000,rpm
